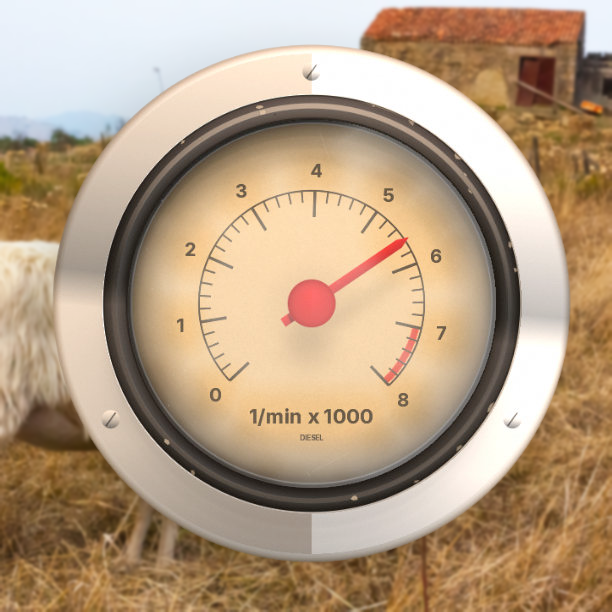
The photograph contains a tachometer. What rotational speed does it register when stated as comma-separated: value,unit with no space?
5600,rpm
